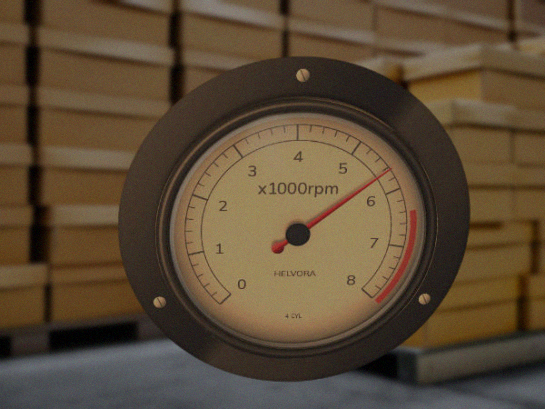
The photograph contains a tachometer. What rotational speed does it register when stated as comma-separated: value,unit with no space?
5600,rpm
